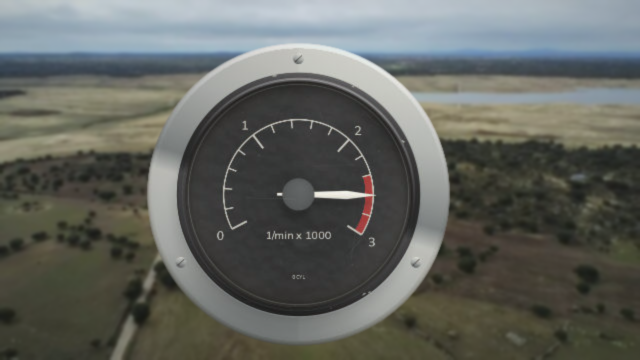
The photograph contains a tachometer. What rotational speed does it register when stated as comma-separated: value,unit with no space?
2600,rpm
